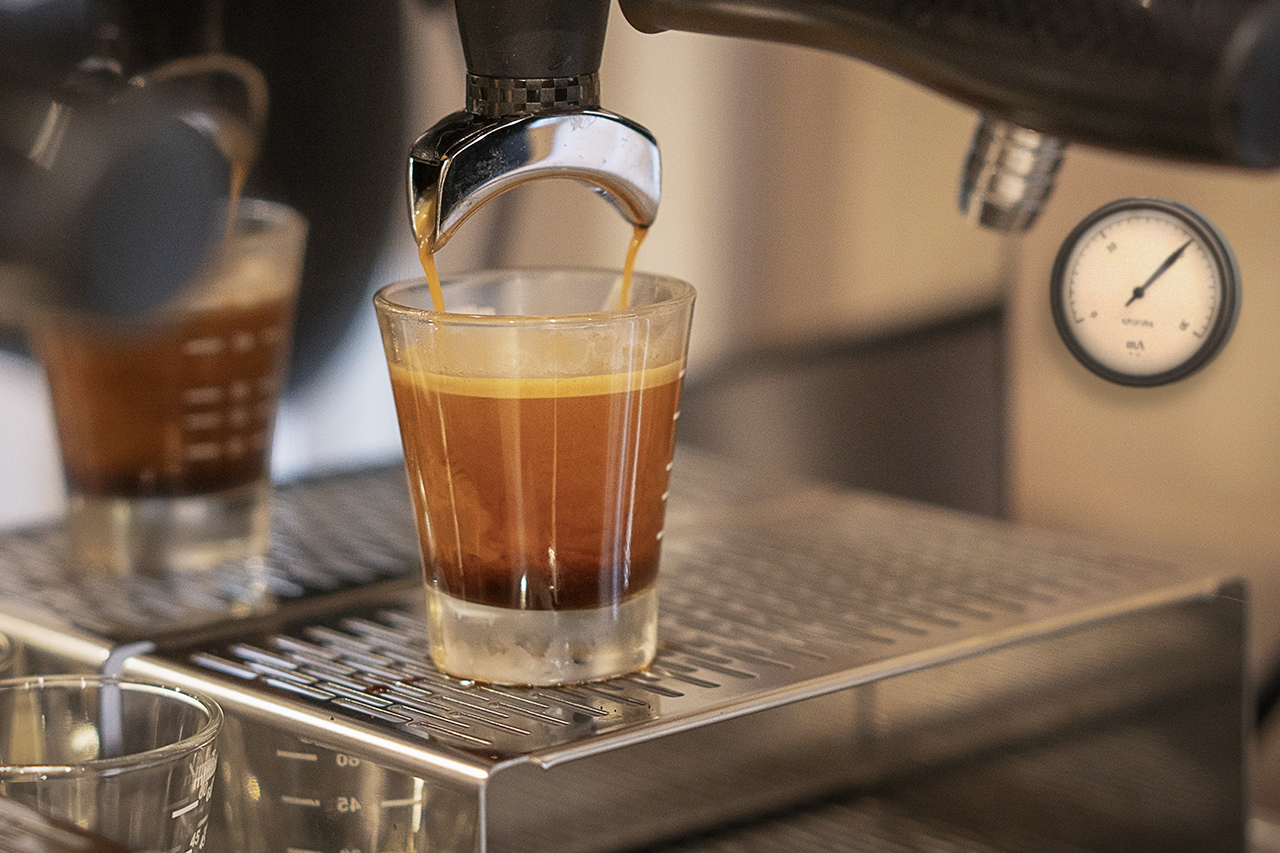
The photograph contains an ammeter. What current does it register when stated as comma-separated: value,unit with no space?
20,mA
